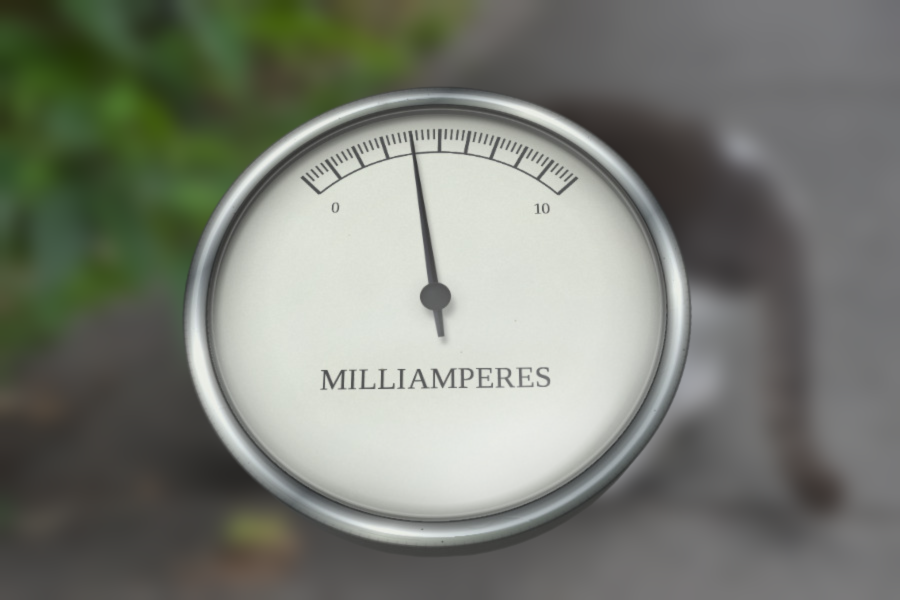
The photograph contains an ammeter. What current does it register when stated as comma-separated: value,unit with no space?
4,mA
